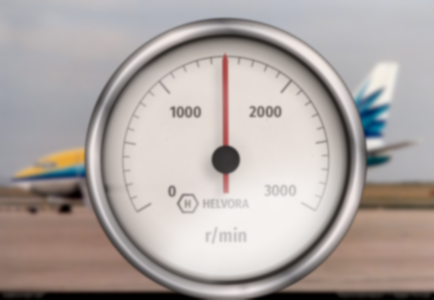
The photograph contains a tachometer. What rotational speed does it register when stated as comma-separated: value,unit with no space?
1500,rpm
